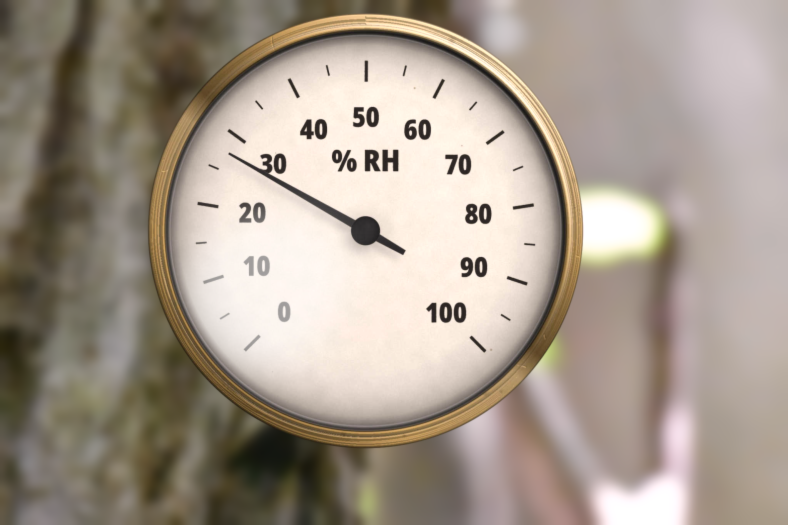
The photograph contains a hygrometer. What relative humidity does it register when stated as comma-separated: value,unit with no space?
27.5,%
